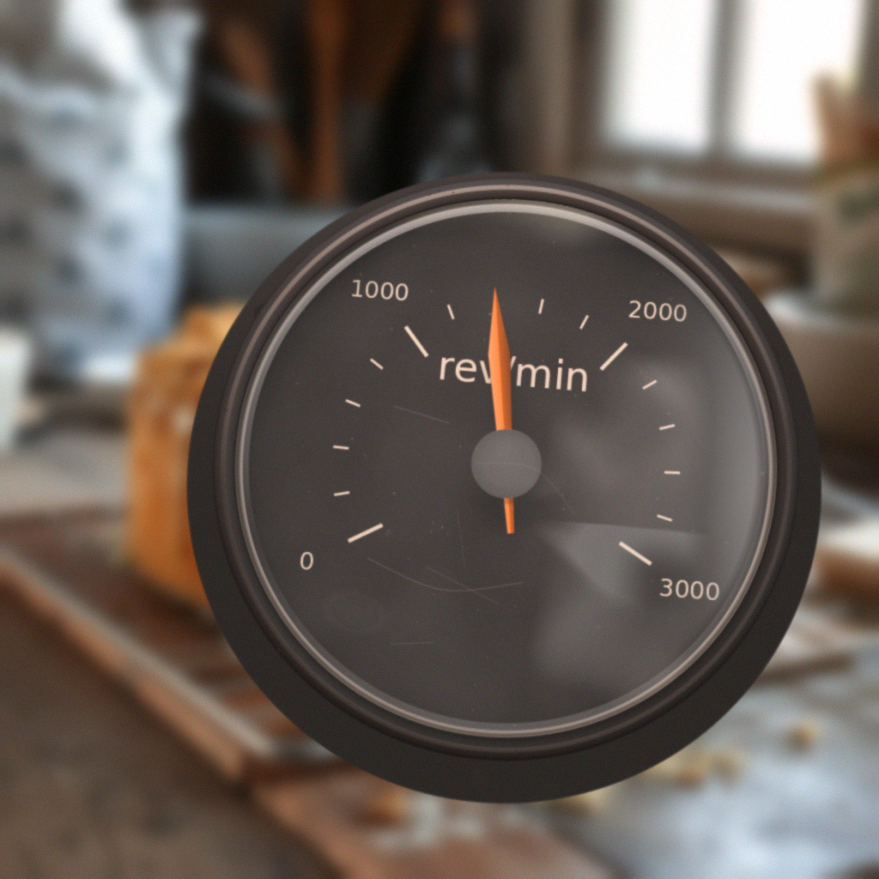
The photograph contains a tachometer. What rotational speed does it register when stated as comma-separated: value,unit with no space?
1400,rpm
